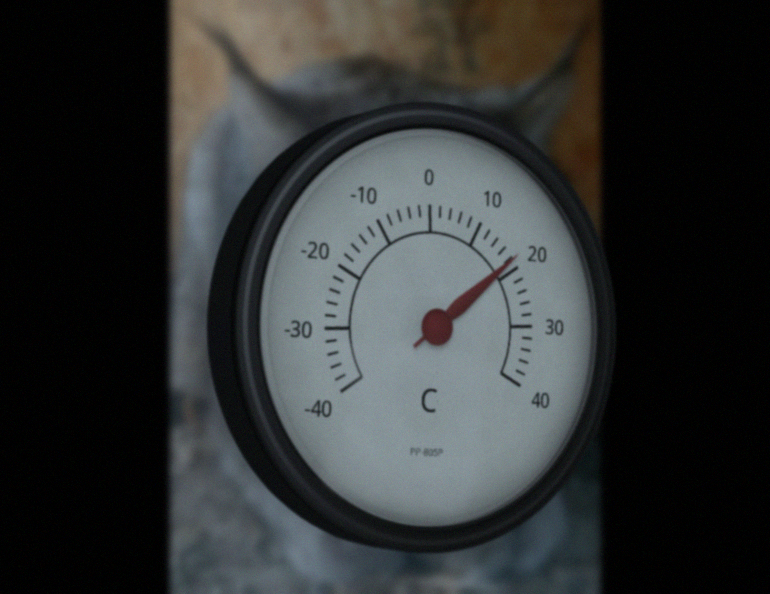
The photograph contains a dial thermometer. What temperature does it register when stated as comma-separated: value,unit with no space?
18,°C
